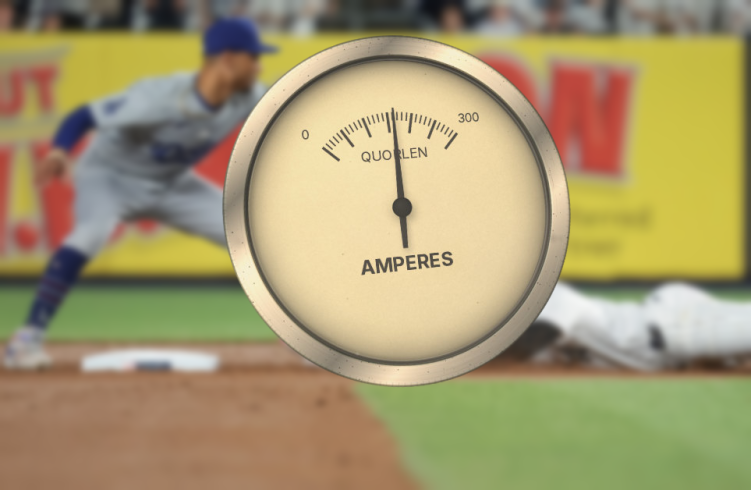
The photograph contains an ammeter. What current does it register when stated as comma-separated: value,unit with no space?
160,A
